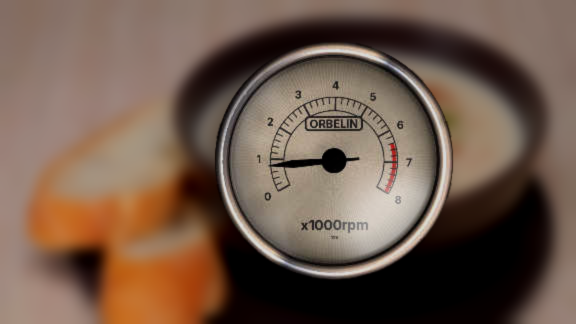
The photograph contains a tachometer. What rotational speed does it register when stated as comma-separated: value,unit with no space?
800,rpm
